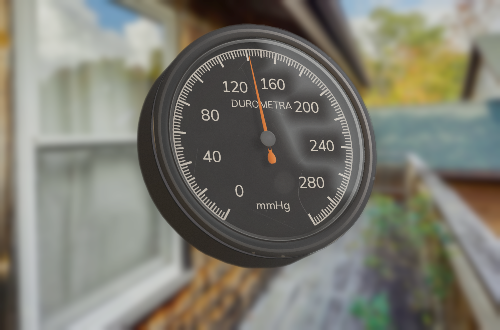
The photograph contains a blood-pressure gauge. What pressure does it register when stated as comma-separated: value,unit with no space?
140,mmHg
